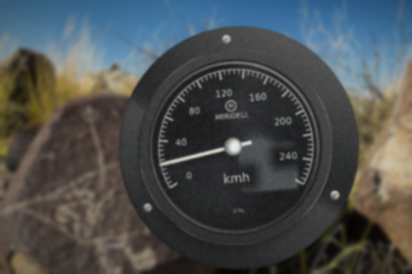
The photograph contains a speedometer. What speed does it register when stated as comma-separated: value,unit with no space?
20,km/h
